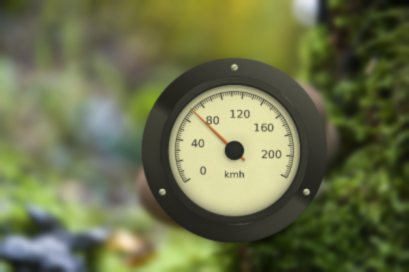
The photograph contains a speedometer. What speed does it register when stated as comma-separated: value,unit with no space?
70,km/h
